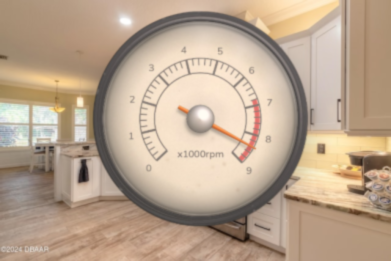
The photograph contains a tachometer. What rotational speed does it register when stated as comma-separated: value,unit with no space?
8400,rpm
